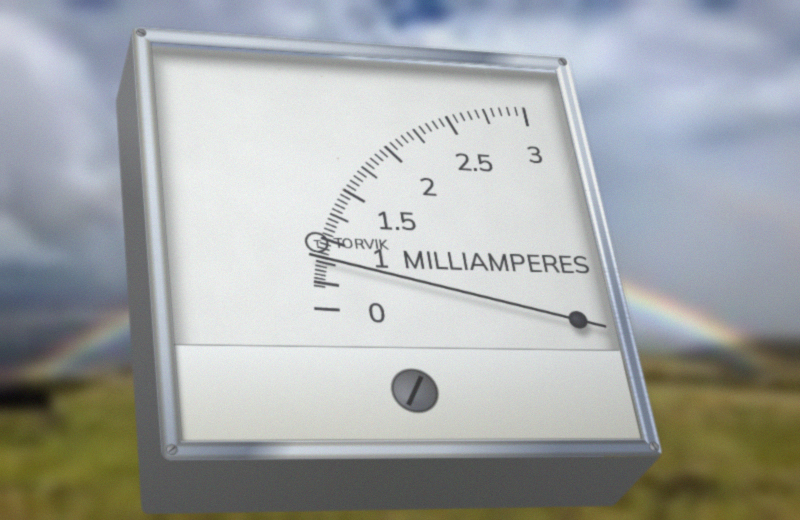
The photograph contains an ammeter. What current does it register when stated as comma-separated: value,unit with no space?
0.75,mA
